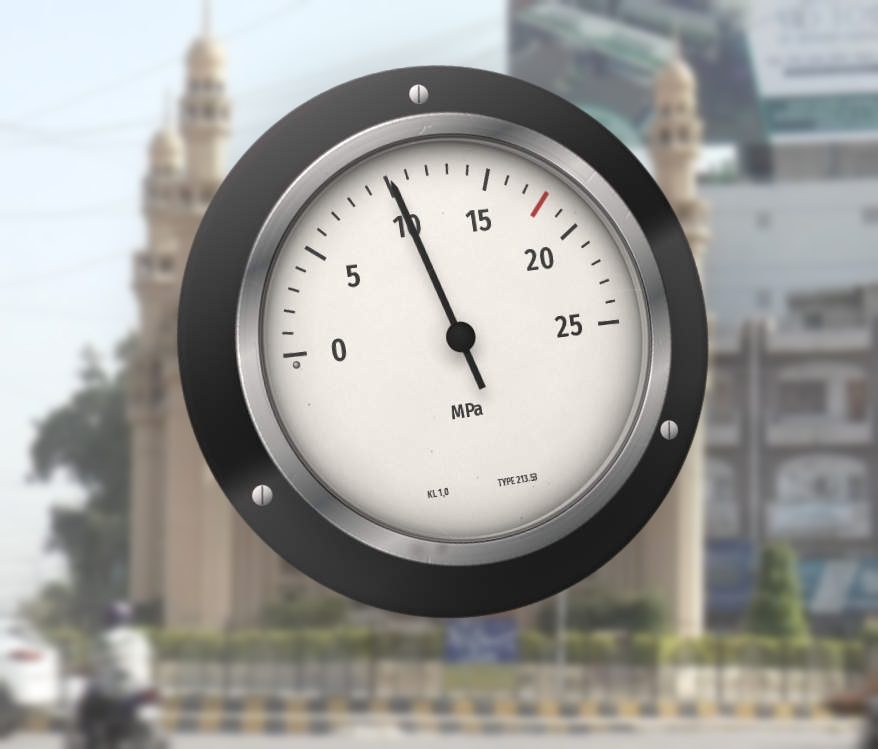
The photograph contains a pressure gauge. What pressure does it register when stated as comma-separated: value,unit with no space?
10,MPa
